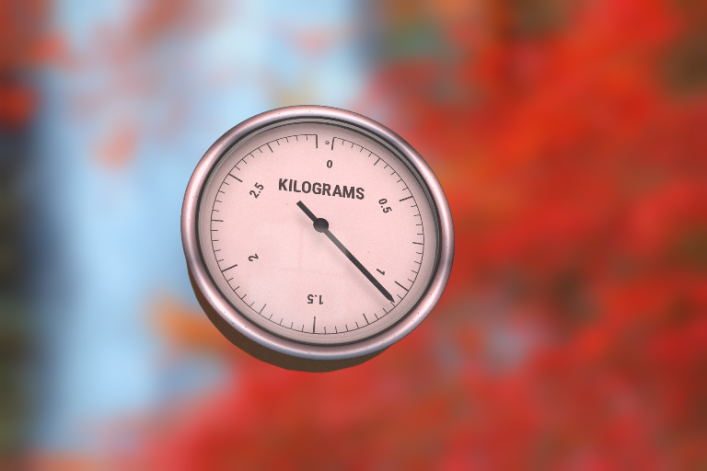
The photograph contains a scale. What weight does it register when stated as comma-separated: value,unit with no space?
1.1,kg
